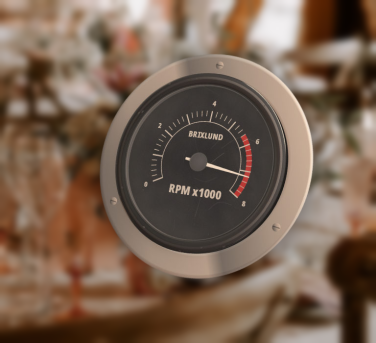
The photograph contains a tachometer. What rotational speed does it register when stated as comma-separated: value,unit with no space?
7200,rpm
